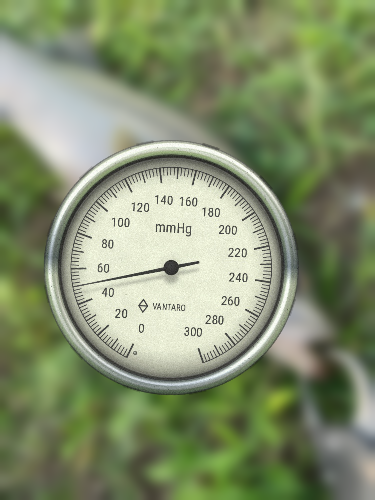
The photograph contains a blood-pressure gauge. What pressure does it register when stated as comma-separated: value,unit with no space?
50,mmHg
